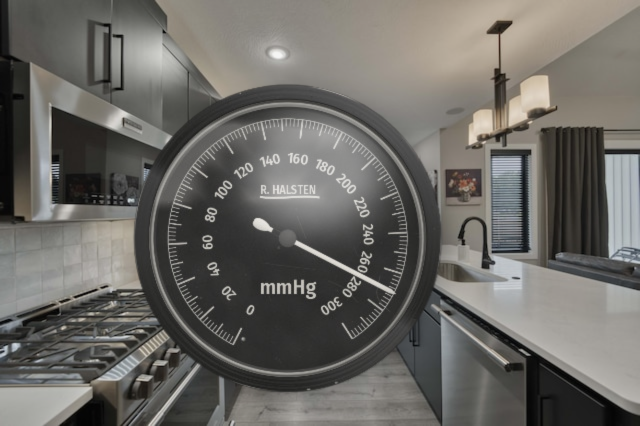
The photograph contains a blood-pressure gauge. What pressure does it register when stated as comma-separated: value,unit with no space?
270,mmHg
